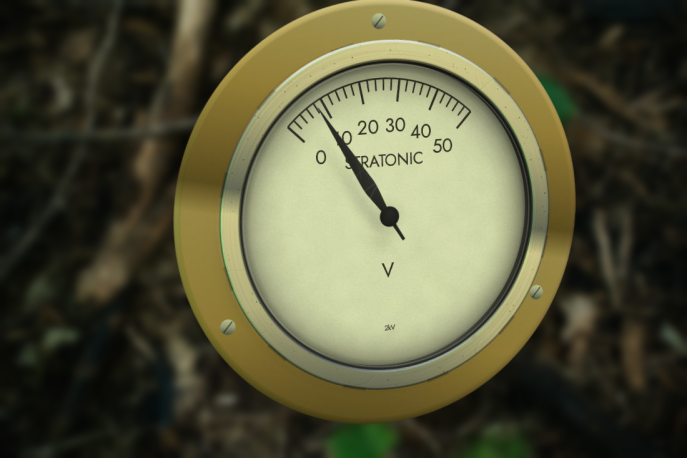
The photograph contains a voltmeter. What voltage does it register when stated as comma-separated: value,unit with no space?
8,V
